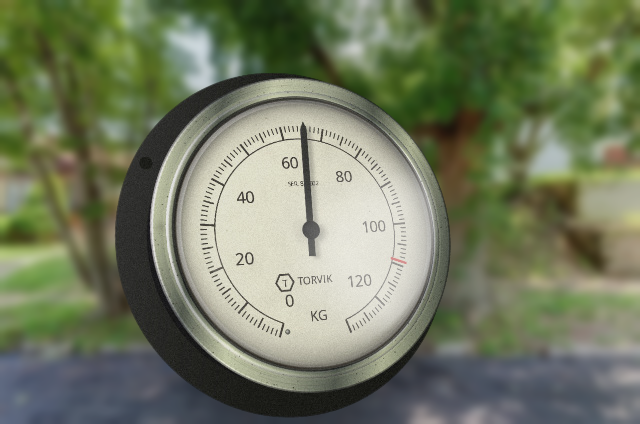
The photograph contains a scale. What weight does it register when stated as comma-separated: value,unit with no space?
65,kg
